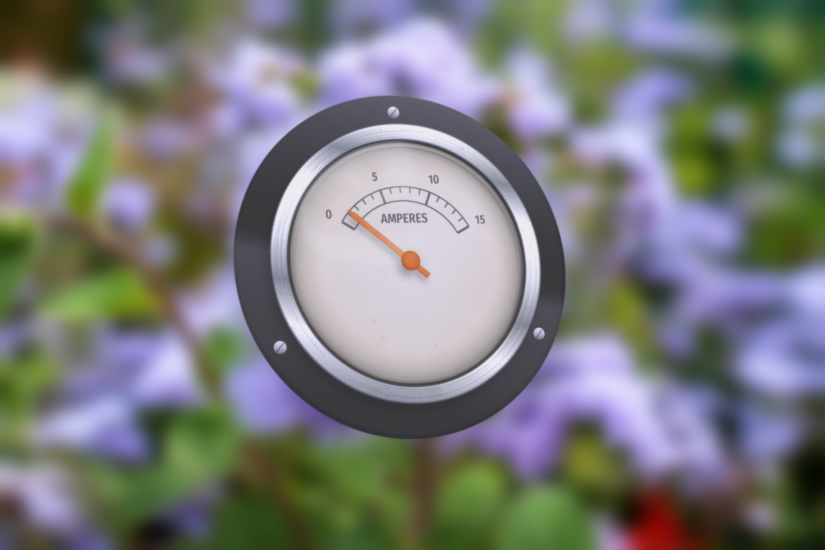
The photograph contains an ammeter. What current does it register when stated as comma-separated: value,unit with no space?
1,A
